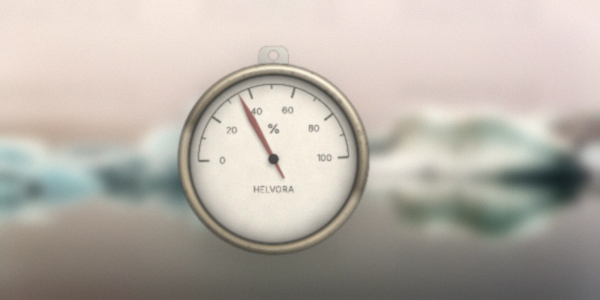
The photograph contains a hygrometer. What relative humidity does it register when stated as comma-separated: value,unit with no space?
35,%
